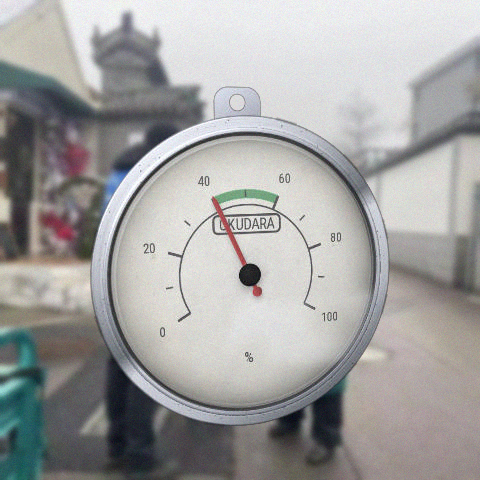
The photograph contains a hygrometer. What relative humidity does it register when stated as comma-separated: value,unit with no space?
40,%
